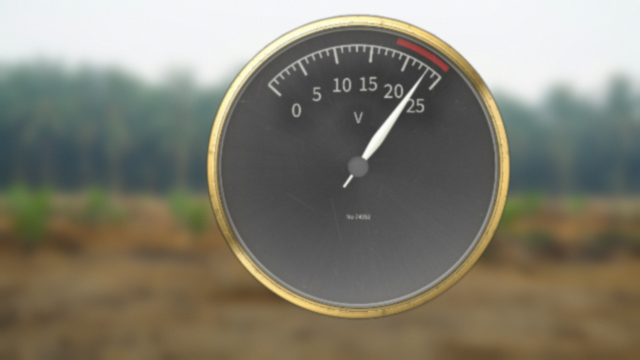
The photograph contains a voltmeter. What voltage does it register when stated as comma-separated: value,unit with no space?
23,V
